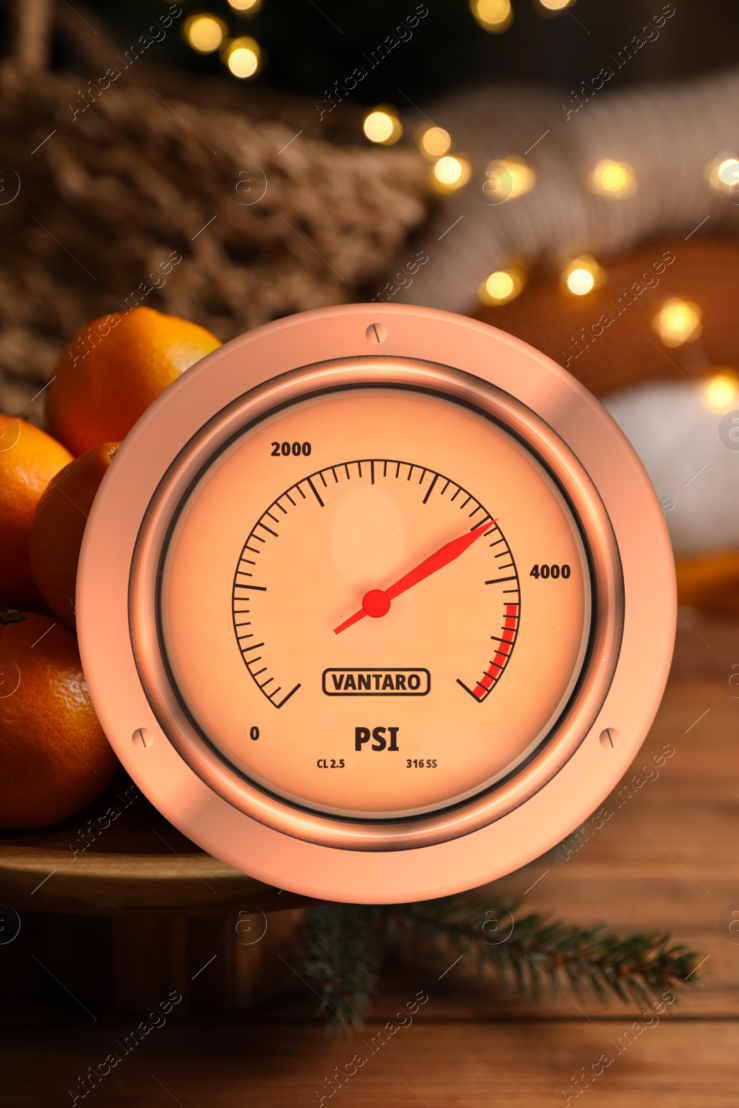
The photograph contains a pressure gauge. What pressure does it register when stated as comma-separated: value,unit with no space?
3550,psi
